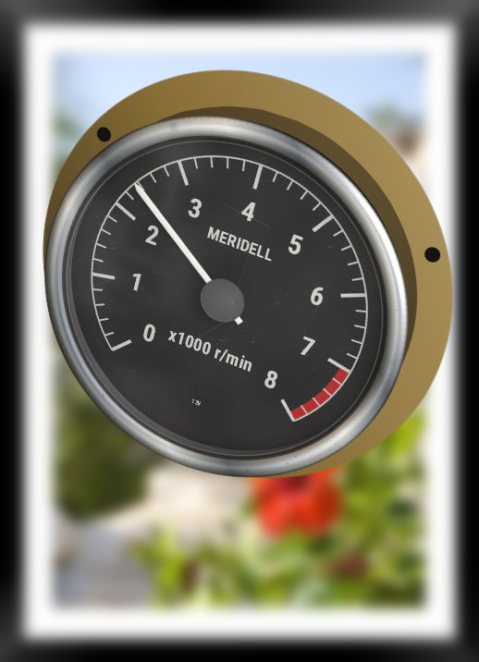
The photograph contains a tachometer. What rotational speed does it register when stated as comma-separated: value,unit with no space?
2400,rpm
